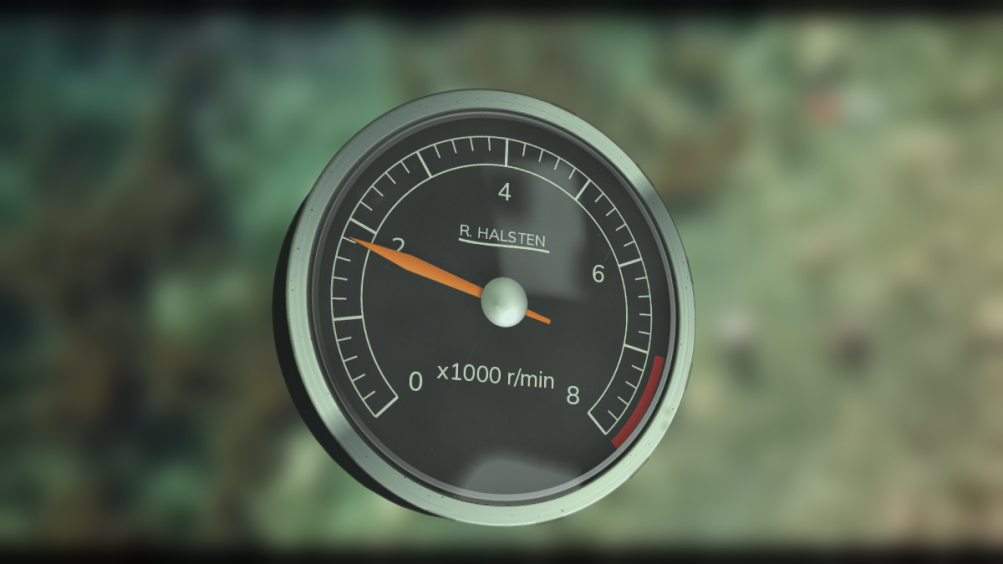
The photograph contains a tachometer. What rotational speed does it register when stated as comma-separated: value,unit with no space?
1800,rpm
